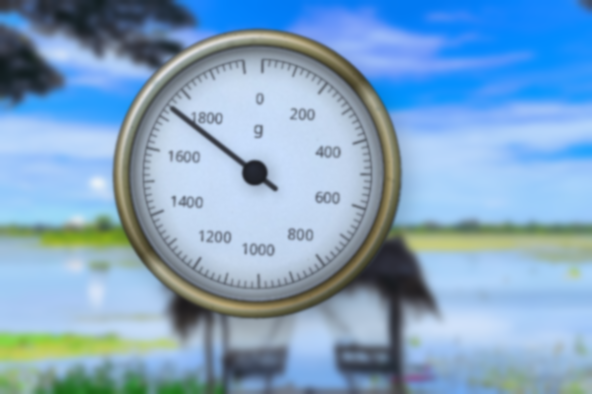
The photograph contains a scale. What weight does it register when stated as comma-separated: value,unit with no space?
1740,g
